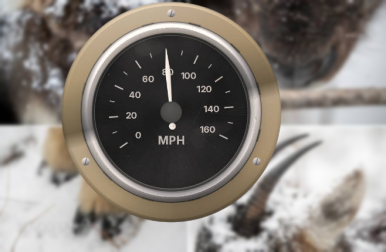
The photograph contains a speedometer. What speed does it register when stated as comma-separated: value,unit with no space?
80,mph
